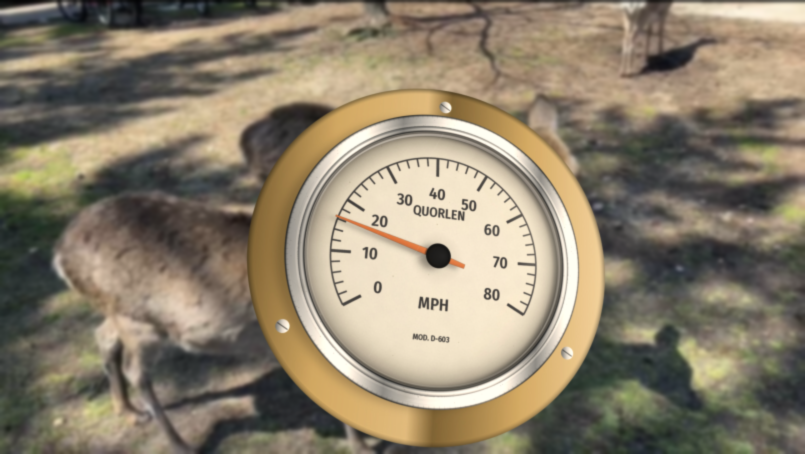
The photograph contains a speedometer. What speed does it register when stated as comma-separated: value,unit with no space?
16,mph
